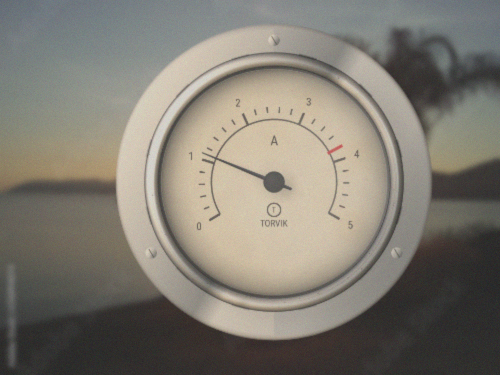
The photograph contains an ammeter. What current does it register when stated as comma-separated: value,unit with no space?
1.1,A
